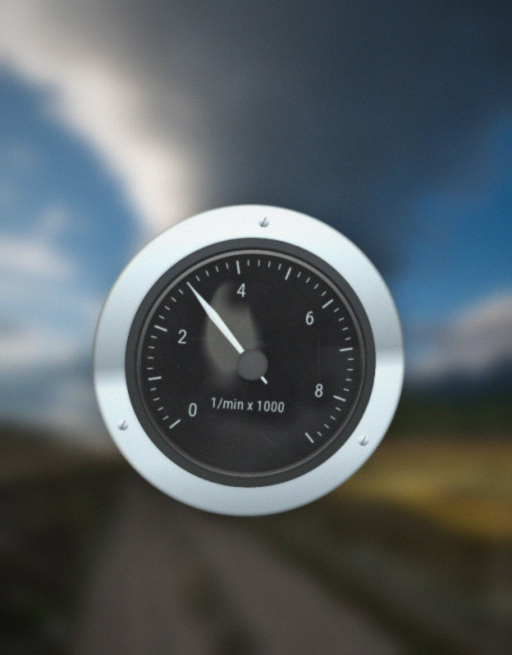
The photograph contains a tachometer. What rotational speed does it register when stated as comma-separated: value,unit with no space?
3000,rpm
